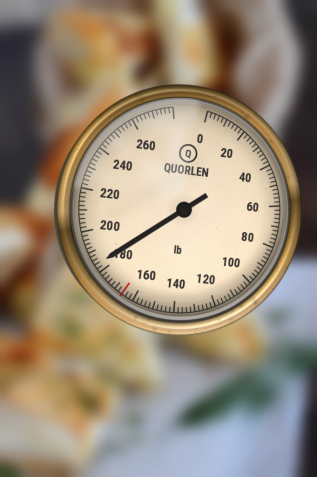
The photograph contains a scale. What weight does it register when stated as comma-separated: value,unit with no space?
184,lb
